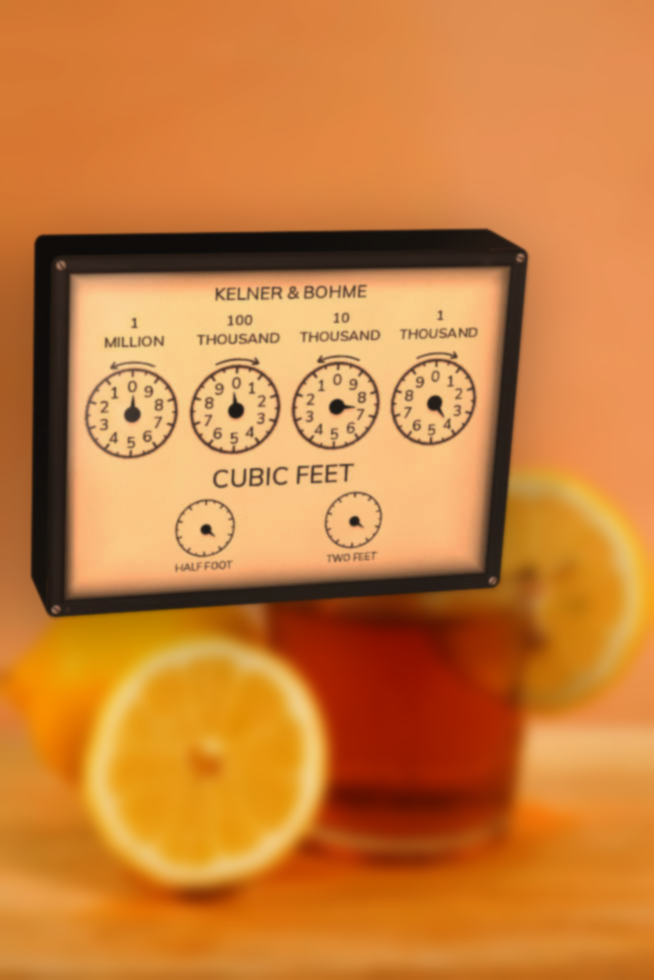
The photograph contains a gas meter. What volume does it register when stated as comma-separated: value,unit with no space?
997400,ft³
